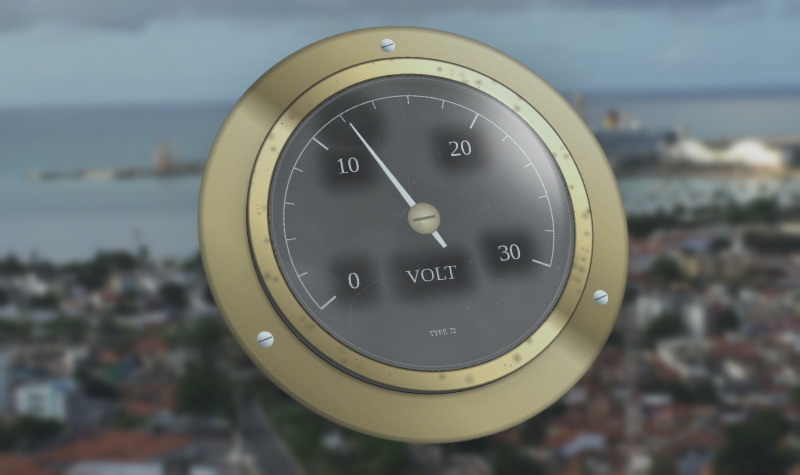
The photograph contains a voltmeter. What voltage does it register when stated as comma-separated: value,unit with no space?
12,V
